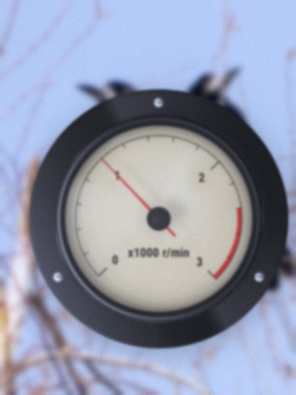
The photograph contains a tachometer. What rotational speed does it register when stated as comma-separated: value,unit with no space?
1000,rpm
